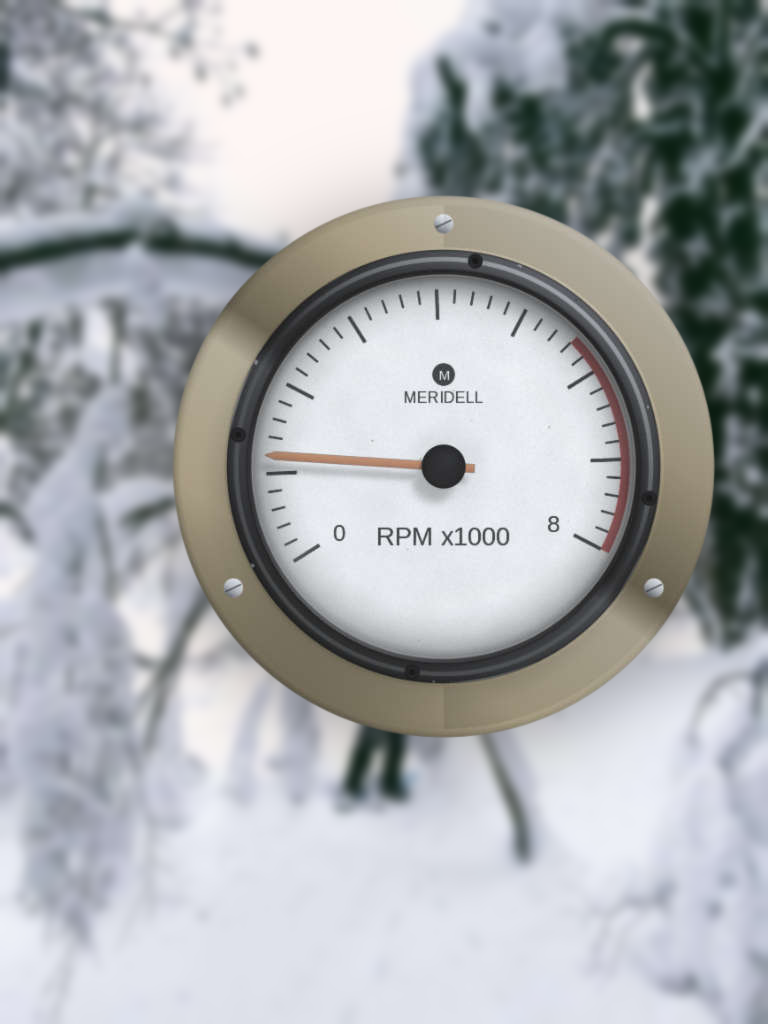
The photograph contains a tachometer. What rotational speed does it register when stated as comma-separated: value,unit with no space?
1200,rpm
